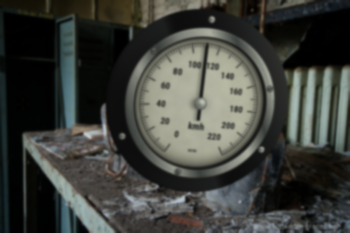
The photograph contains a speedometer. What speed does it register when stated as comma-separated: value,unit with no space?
110,km/h
